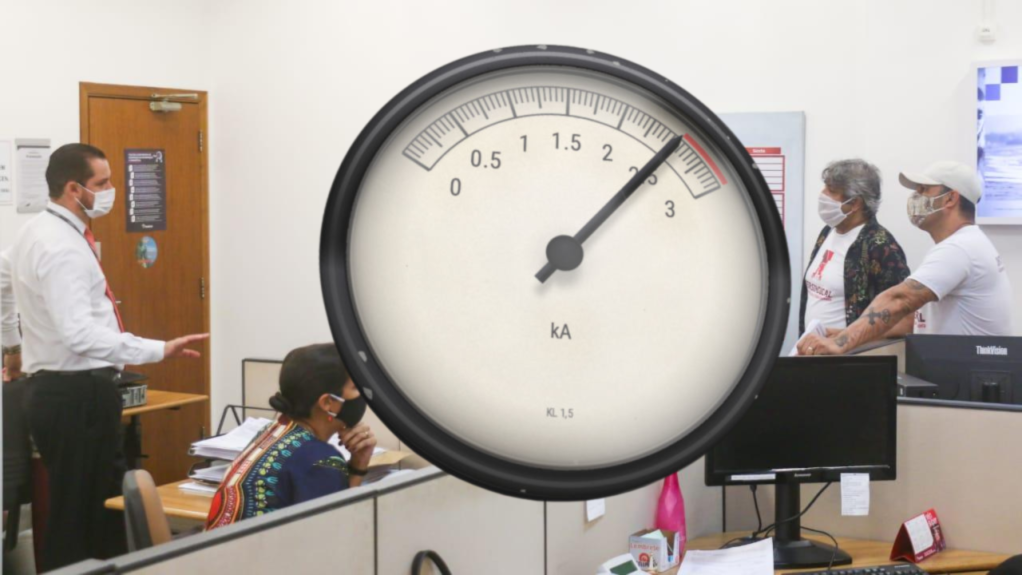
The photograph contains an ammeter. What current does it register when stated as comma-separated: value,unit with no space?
2.5,kA
